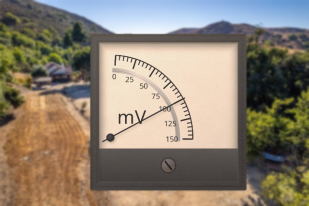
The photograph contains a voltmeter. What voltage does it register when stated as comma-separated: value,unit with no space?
100,mV
